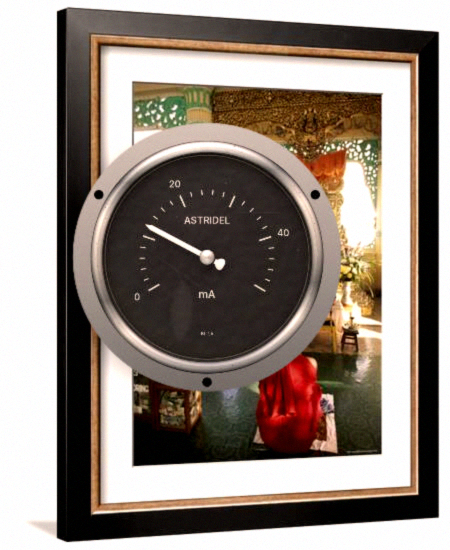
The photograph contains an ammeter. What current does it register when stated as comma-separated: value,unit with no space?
12,mA
